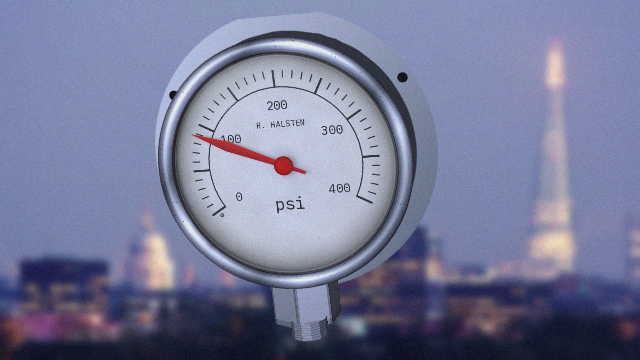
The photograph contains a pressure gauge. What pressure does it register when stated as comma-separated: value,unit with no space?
90,psi
